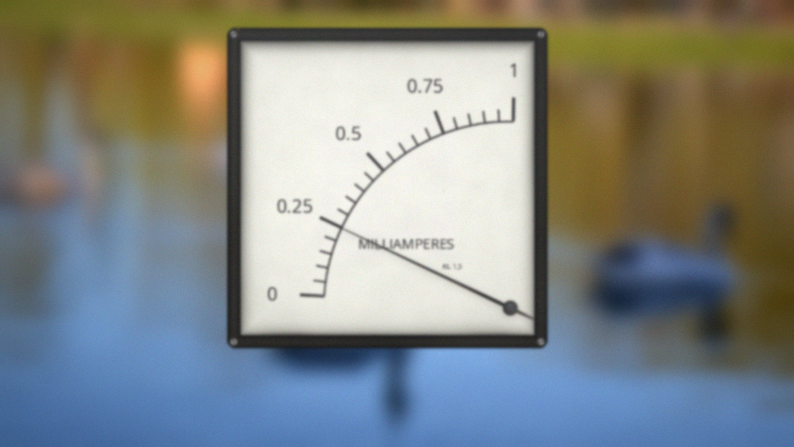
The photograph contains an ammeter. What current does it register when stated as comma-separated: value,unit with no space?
0.25,mA
